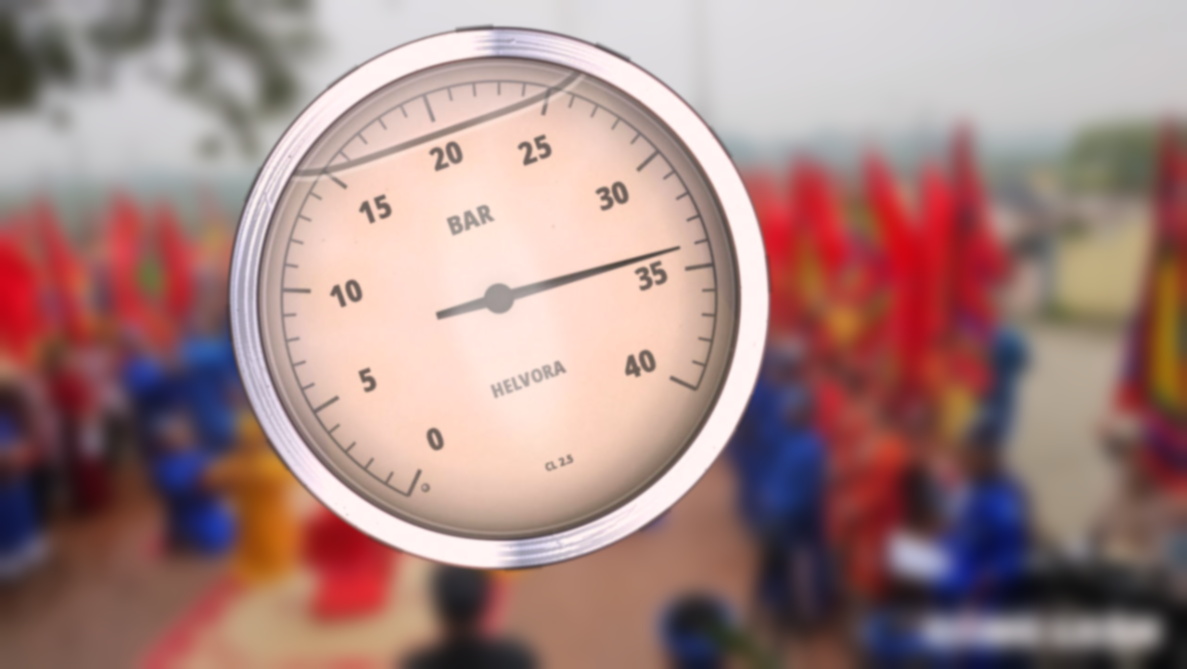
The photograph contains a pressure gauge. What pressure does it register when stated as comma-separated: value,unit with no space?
34,bar
